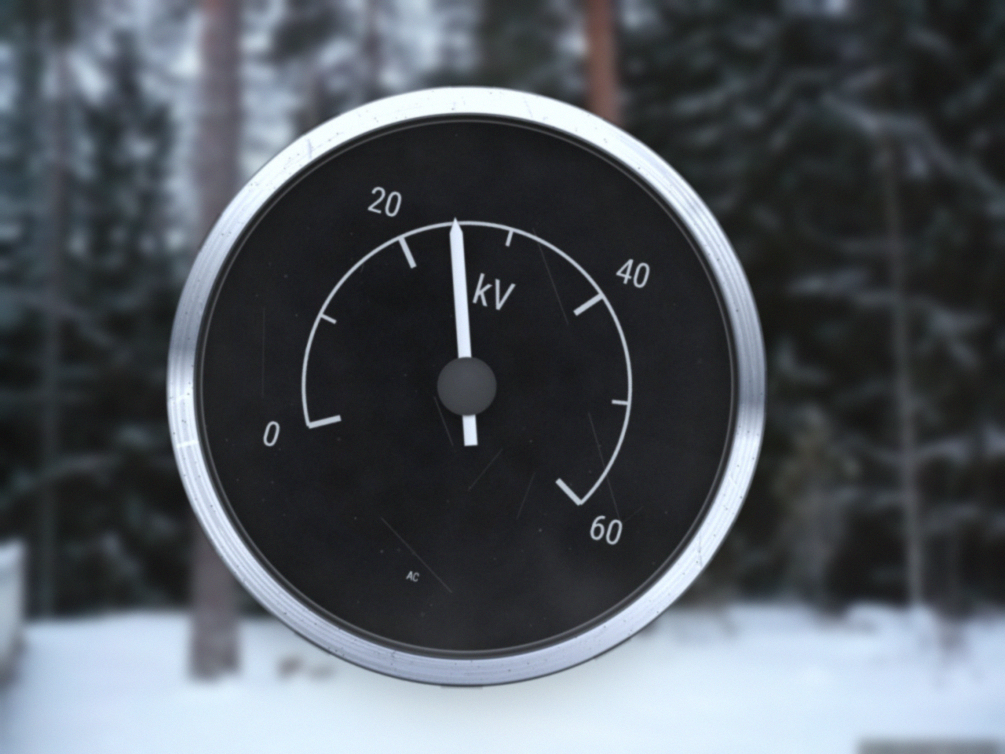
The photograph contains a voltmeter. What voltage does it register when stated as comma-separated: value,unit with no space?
25,kV
